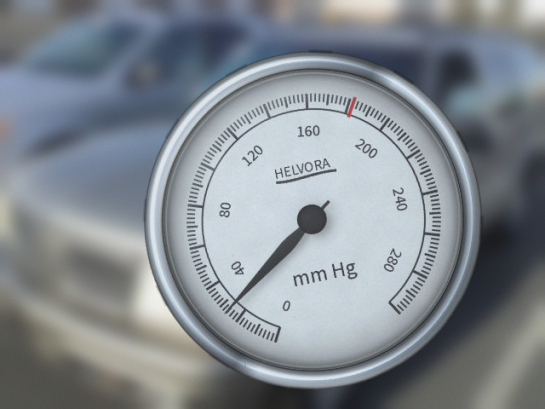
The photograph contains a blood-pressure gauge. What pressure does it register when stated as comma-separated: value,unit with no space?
26,mmHg
